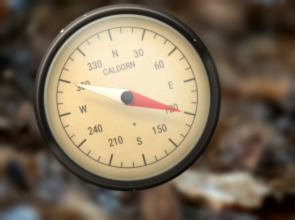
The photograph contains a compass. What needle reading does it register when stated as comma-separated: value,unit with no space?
120,°
